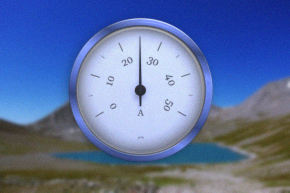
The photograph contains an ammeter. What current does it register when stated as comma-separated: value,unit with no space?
25,A
